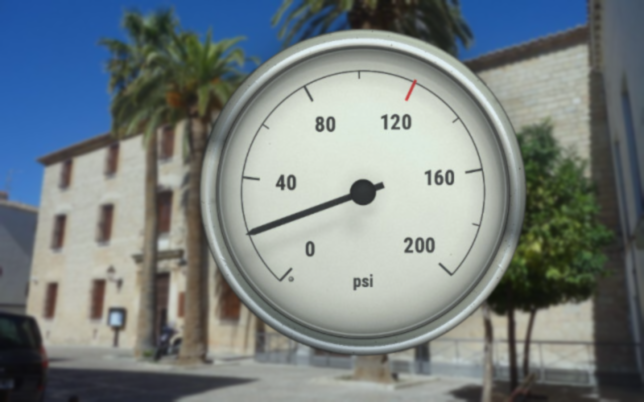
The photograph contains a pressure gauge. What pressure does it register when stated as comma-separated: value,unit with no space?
20,psi
